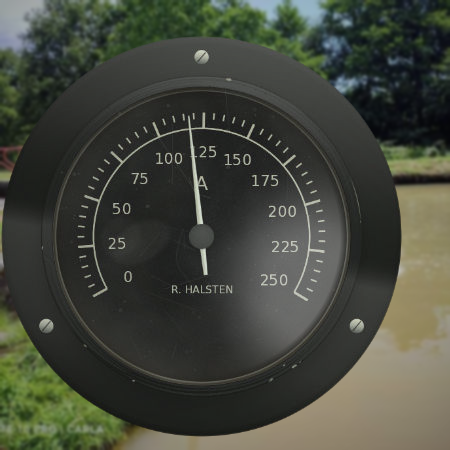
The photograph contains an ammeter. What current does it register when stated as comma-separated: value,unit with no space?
117.5,A
